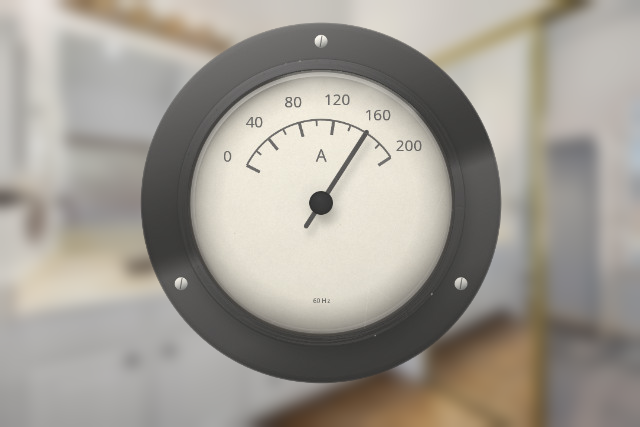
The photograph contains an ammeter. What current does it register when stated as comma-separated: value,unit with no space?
160,A
